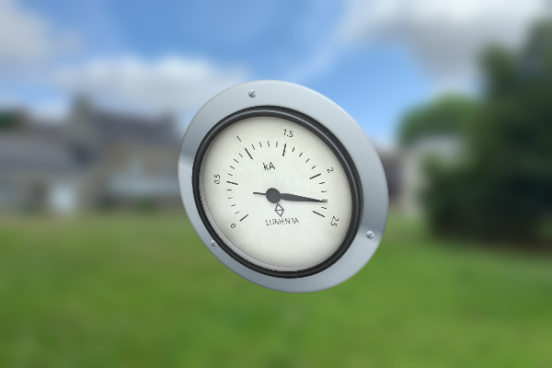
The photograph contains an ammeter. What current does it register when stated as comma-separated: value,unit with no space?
2.3,kA
